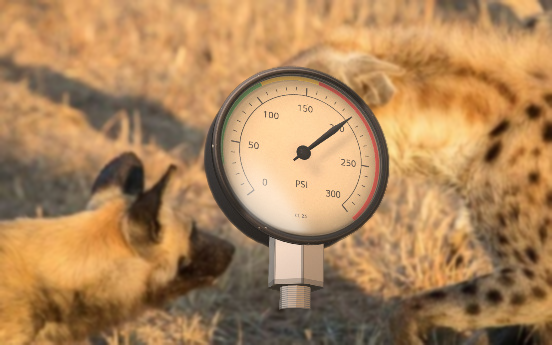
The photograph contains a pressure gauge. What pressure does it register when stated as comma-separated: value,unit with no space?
200,psi
